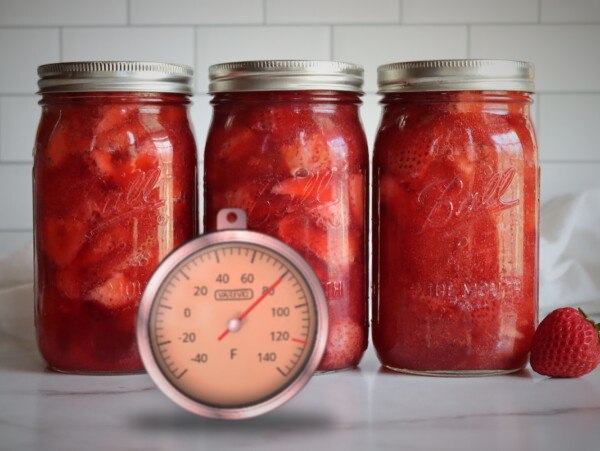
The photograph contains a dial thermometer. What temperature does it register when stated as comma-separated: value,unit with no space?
80,°F
